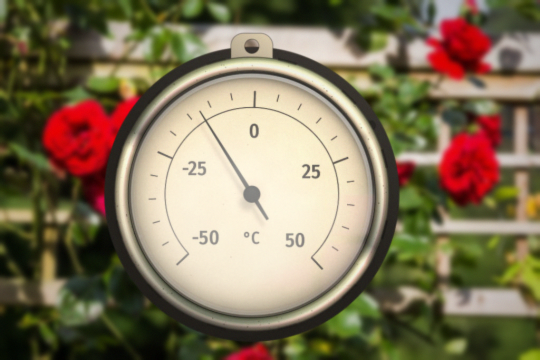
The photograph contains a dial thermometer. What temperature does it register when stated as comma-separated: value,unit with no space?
-12.5,°C
